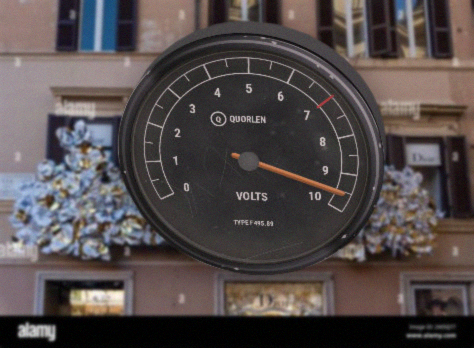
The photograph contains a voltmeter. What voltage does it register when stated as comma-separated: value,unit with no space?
9.5,V
